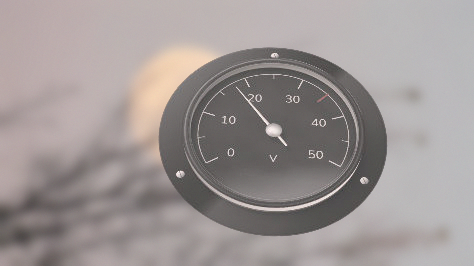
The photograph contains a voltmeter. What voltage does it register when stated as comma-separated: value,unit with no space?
17.5,V
